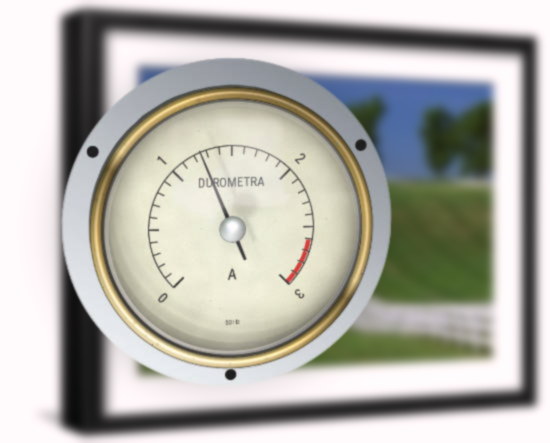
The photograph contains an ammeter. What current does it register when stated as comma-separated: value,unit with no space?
1.25,A
